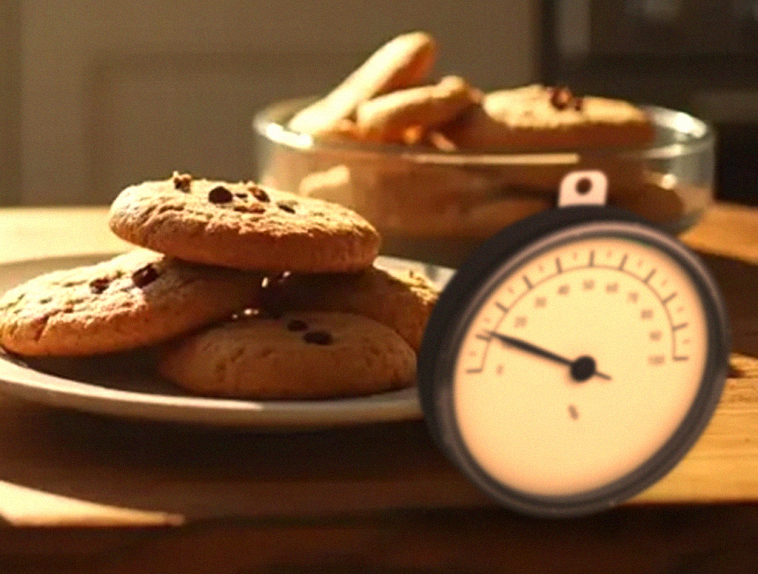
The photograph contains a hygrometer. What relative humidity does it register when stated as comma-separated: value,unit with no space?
12.5,%
